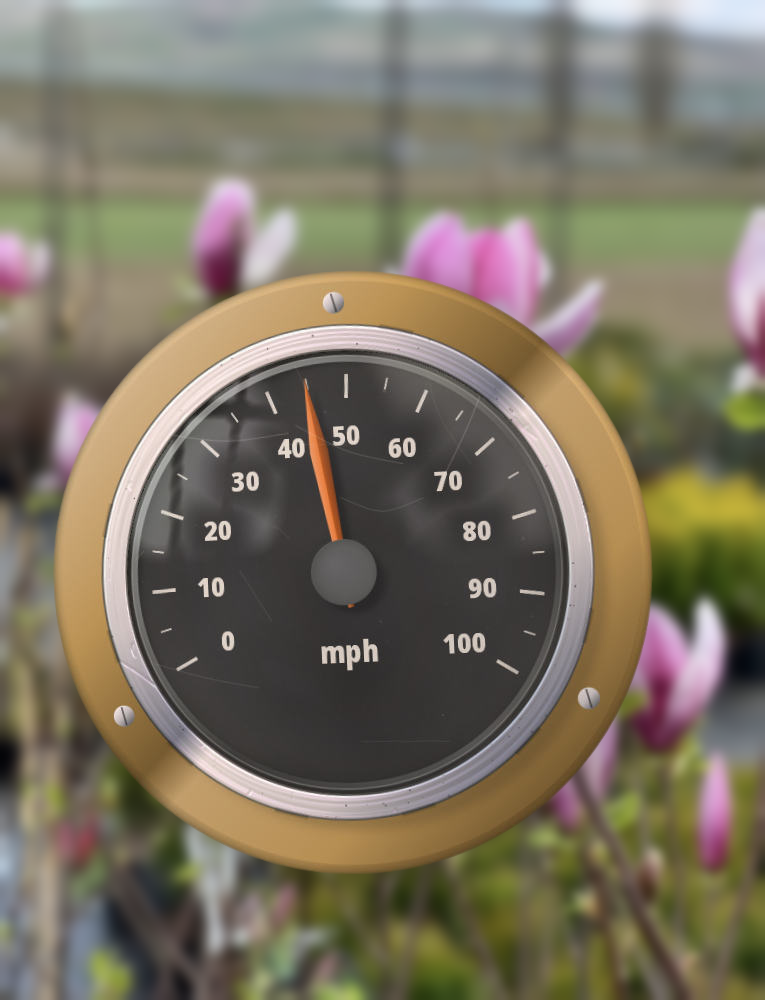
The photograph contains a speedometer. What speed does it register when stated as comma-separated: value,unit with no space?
45,mph
